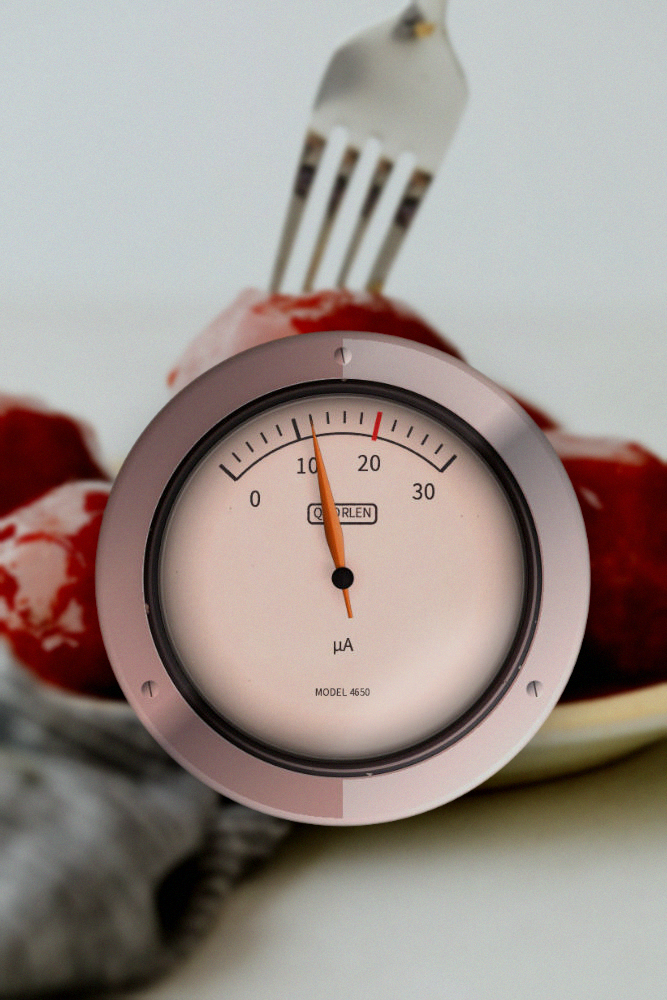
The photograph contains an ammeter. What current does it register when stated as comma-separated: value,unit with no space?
12,µA
